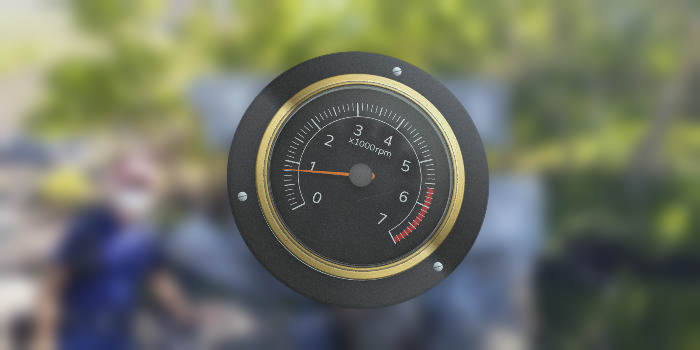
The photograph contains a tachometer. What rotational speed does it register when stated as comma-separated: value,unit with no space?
800,rpm
